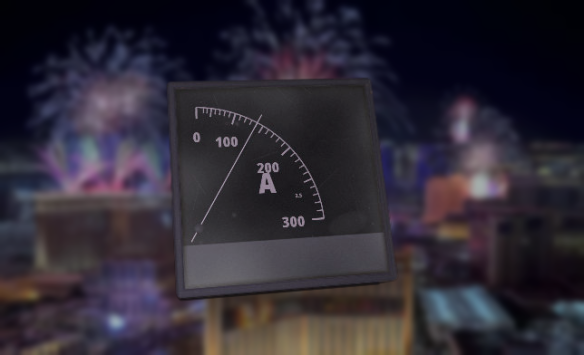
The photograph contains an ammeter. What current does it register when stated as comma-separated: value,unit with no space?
140,A
